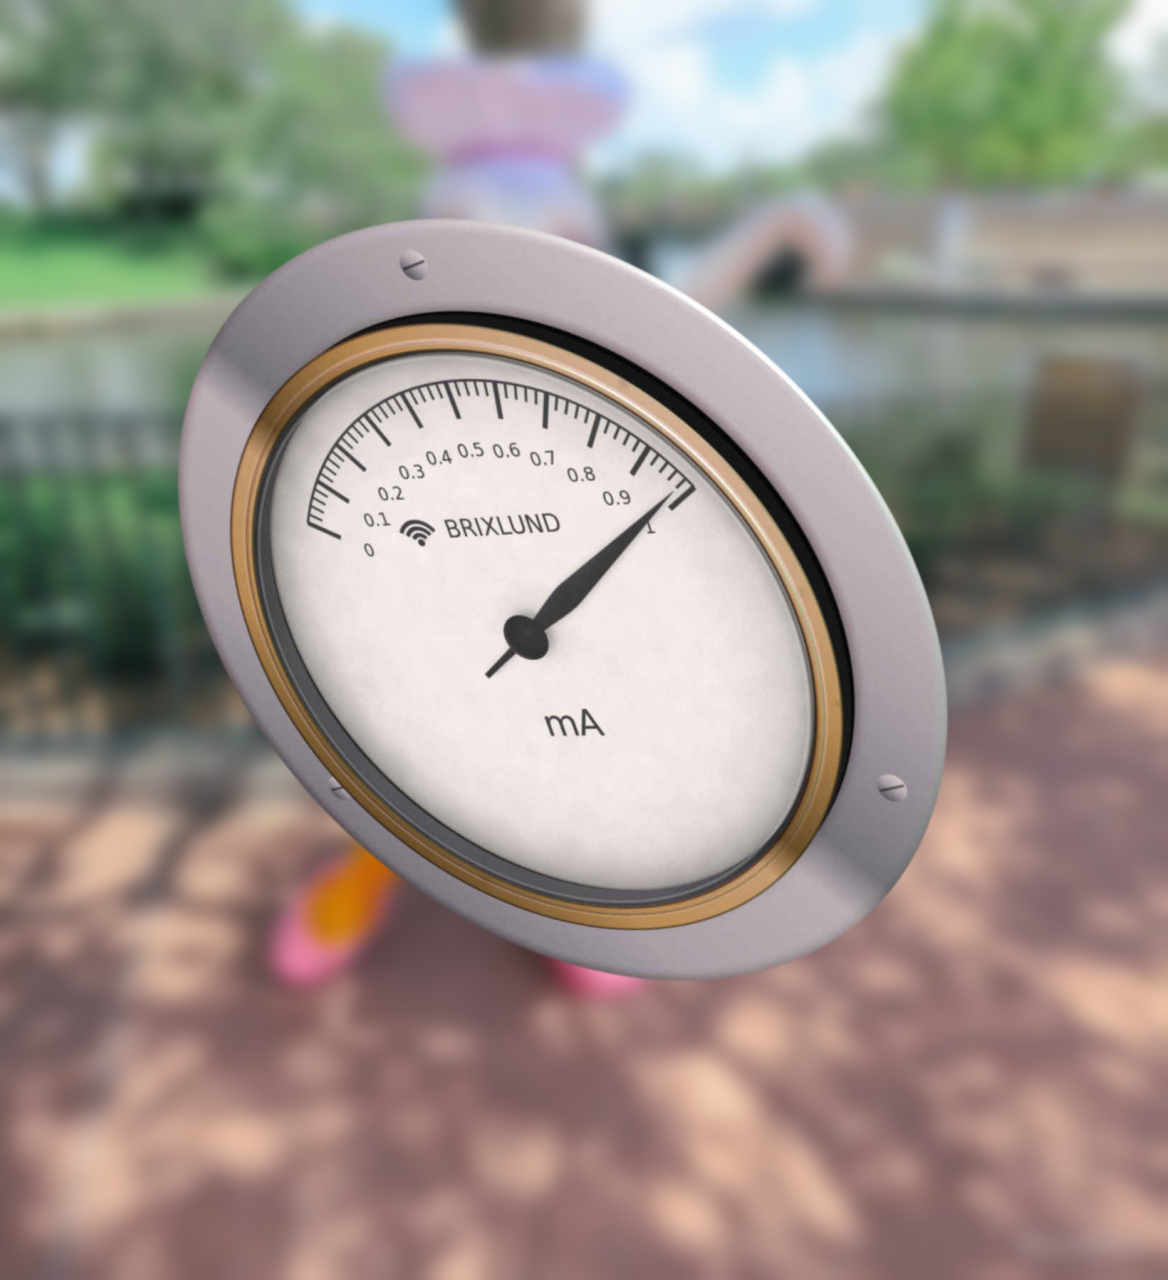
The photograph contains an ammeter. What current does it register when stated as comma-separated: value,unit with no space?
0.98,mA
